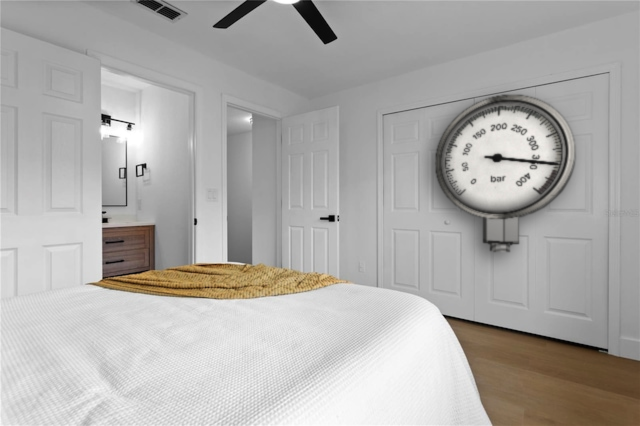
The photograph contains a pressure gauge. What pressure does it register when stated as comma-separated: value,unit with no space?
350,bar
